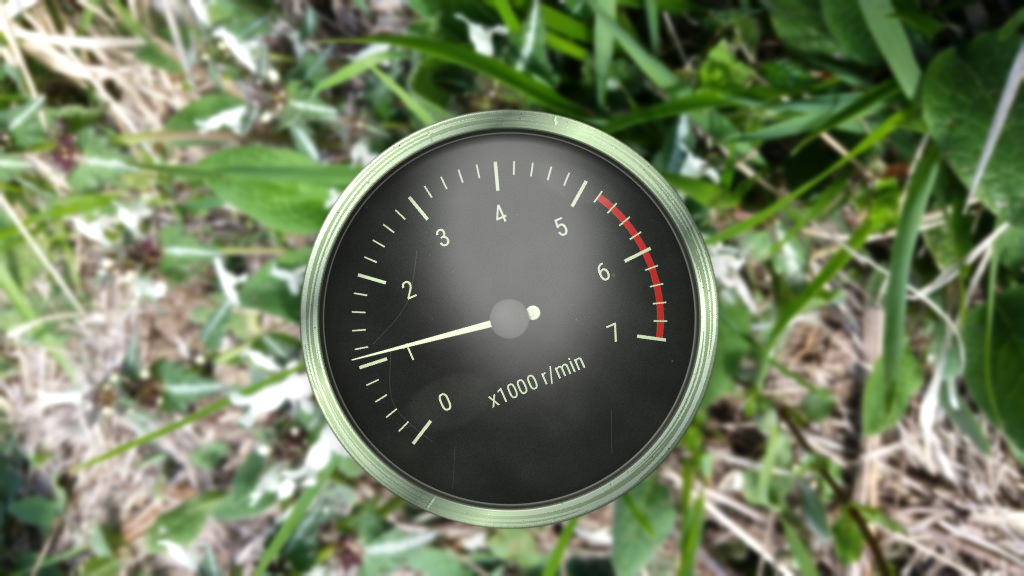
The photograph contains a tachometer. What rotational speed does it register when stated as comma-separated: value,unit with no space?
1100,rpm
